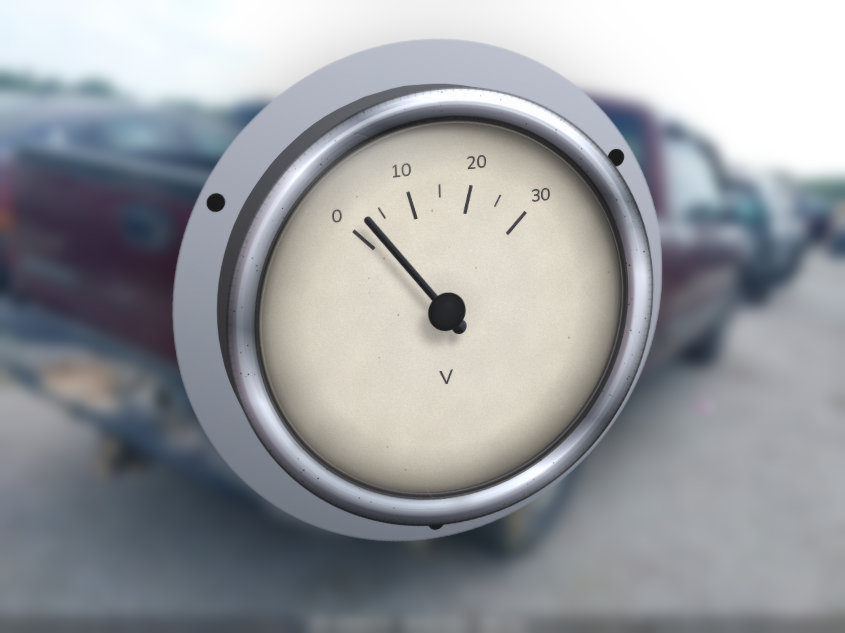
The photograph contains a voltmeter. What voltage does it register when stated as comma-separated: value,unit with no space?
2.5,V
